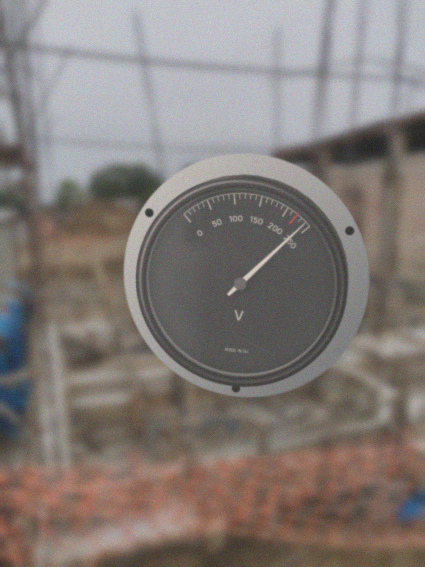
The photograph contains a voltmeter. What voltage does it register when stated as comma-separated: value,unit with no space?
240,V
